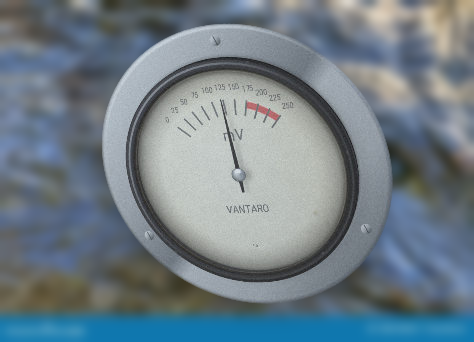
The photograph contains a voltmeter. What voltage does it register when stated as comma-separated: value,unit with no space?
125,mV
